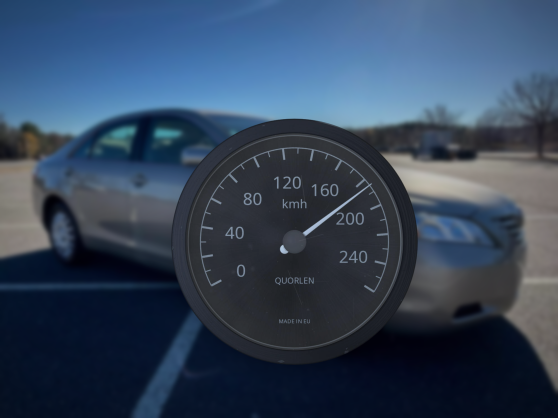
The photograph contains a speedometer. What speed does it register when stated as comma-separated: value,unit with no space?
185,km/h
